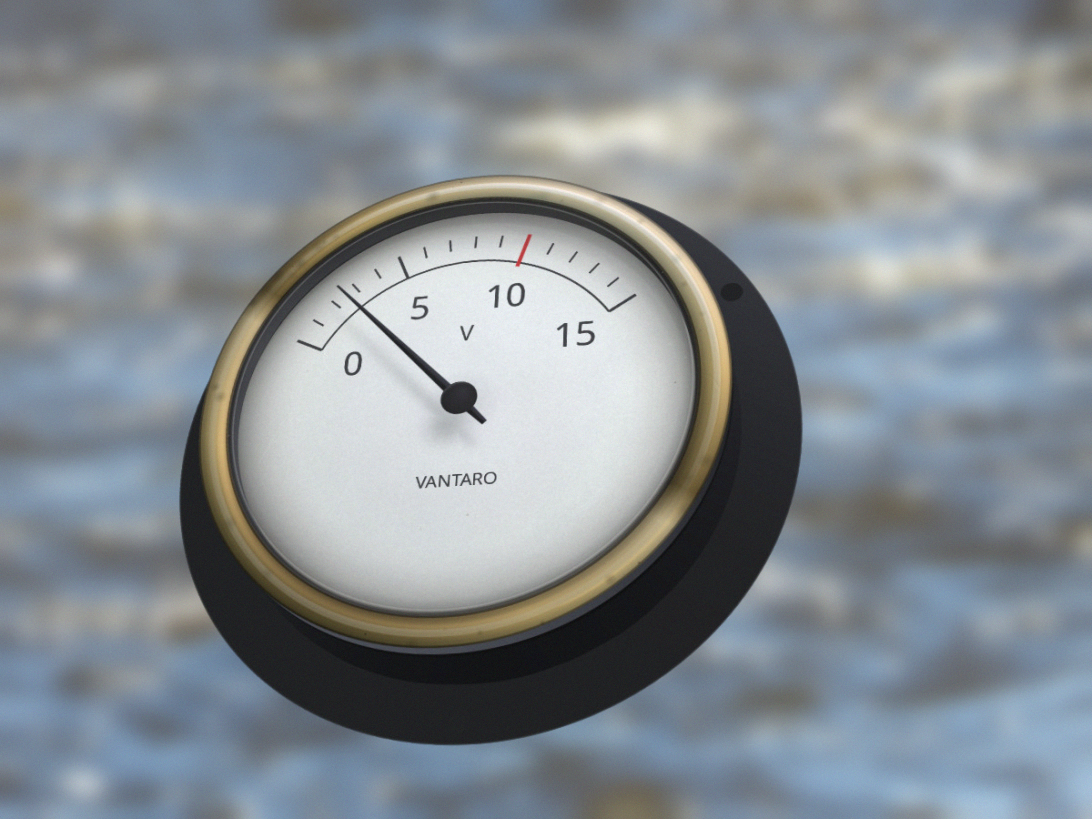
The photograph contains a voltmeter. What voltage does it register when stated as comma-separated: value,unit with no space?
2.5,V
